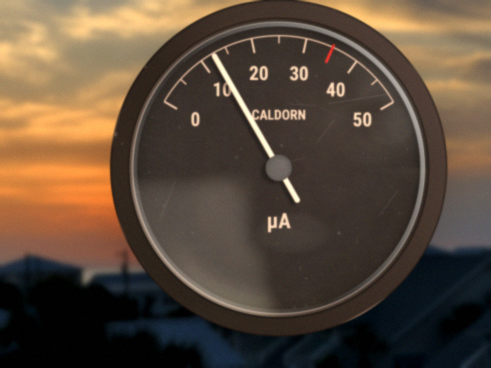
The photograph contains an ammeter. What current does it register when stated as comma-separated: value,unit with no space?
12.5,µA
